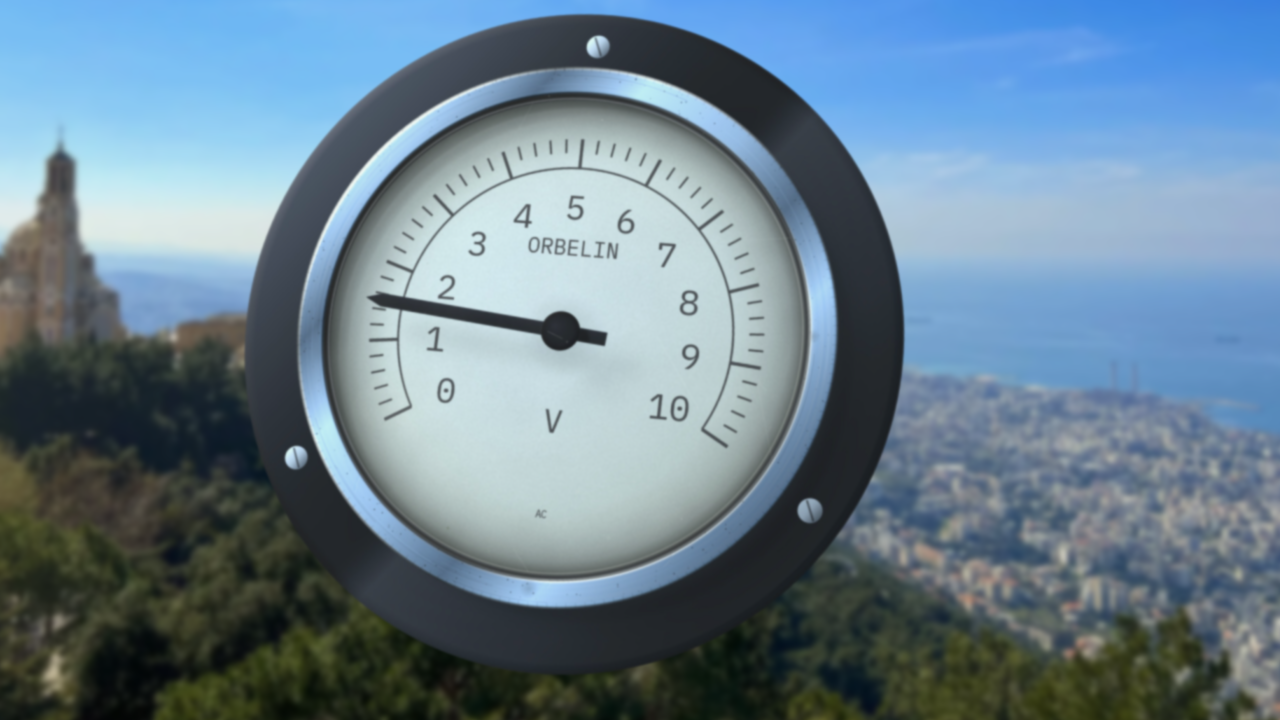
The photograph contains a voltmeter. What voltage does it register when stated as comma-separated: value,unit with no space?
1.5,V
